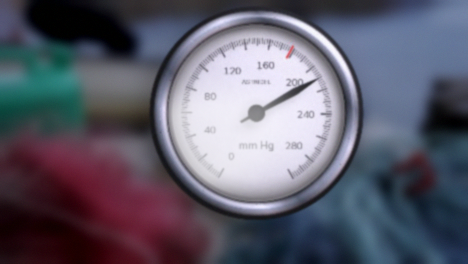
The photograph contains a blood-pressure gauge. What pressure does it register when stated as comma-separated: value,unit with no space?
210,mmHg
